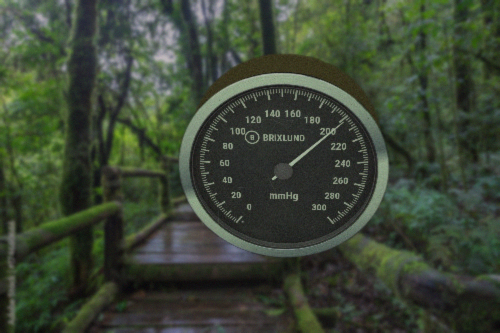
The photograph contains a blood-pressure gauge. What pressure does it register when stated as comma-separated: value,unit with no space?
200,mmHg
